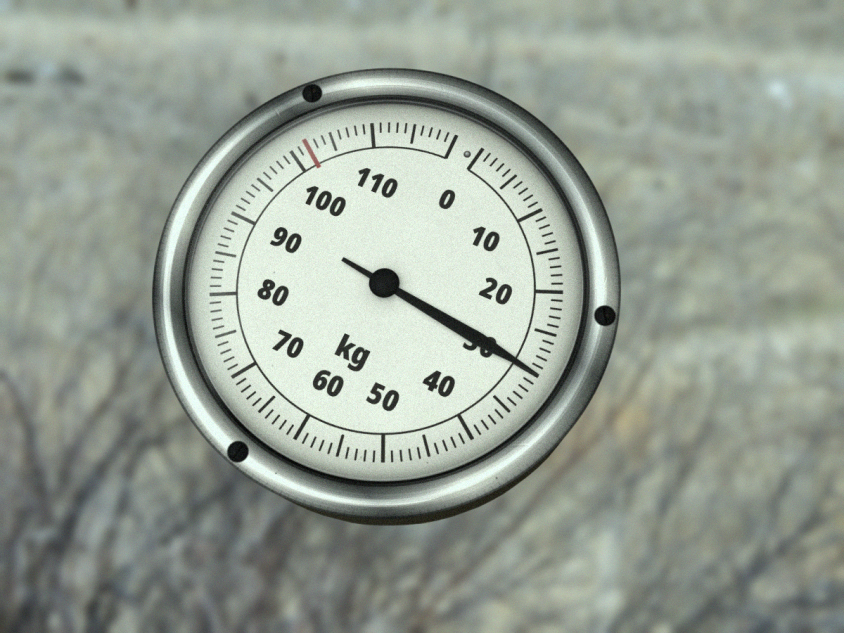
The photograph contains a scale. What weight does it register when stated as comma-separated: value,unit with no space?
30,kg
